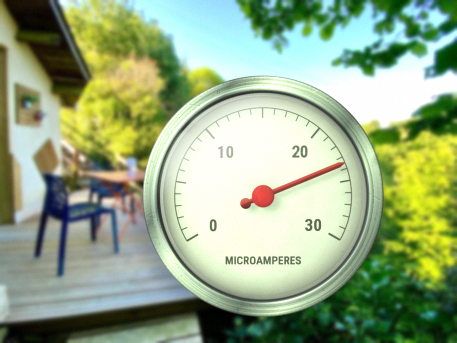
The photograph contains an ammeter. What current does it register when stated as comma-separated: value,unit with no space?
23.5,µA
